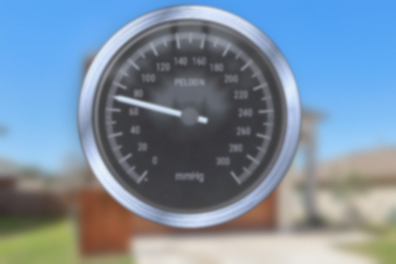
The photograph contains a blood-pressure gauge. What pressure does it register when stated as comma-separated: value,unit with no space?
70,mmHg
